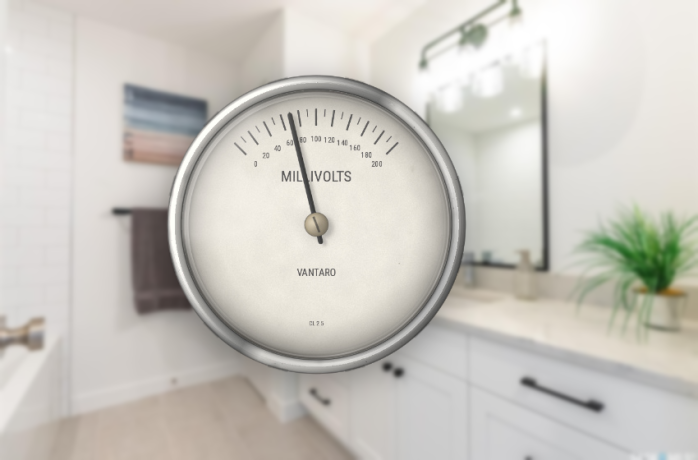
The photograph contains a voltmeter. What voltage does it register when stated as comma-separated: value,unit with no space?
70,mV
